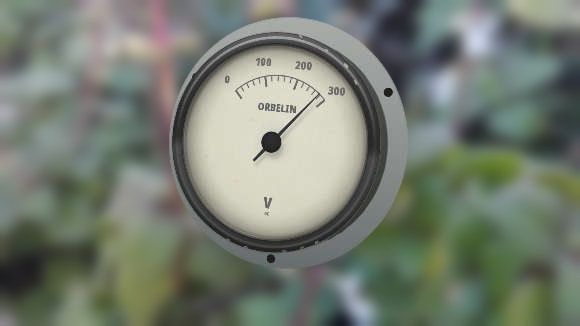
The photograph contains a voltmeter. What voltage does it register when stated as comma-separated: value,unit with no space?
280,V
